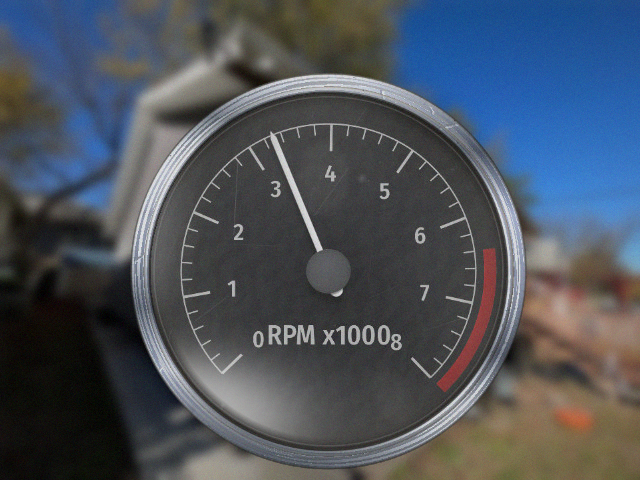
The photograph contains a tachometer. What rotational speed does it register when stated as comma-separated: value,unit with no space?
3300,rpm
